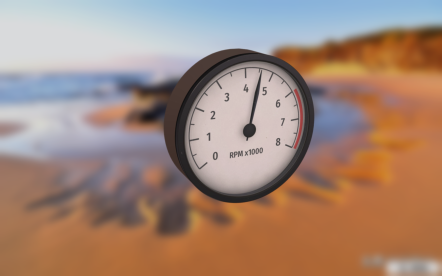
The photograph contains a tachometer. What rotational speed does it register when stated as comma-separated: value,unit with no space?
4500,rpm
